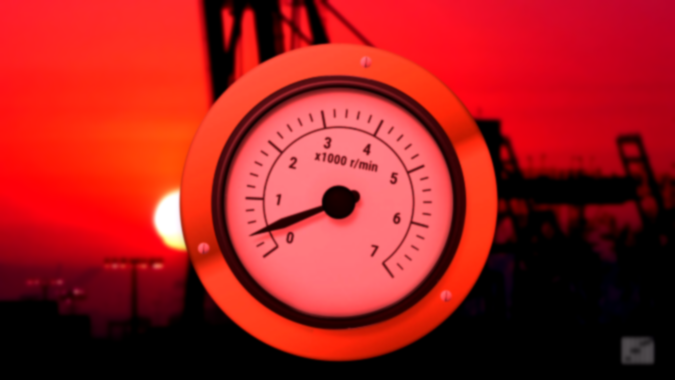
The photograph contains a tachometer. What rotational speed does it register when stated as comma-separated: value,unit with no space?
400,rpm
